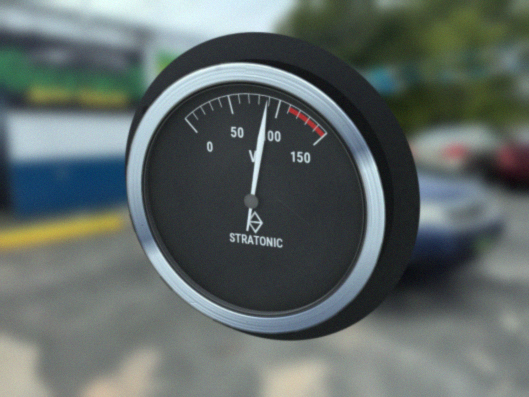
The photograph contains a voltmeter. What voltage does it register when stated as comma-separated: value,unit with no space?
90,V
